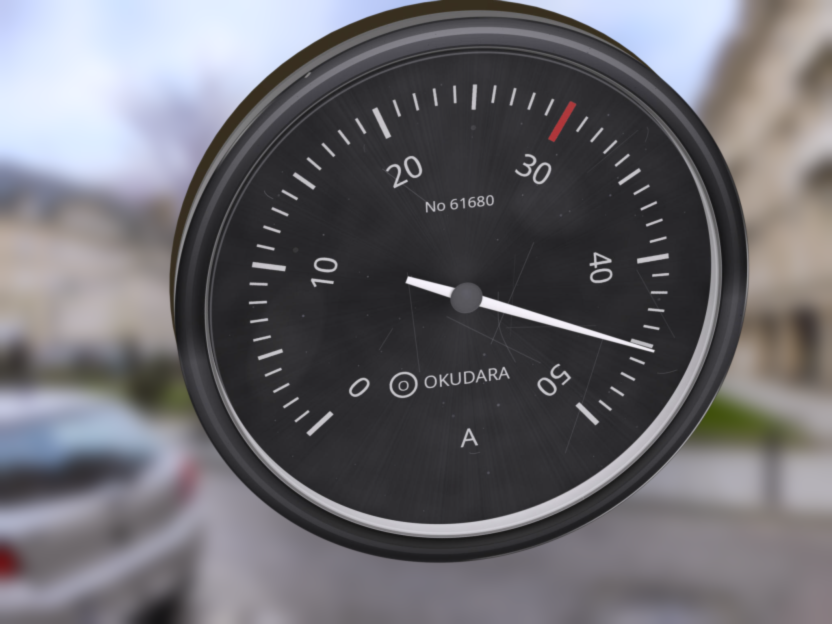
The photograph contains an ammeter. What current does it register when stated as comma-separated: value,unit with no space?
45,A
